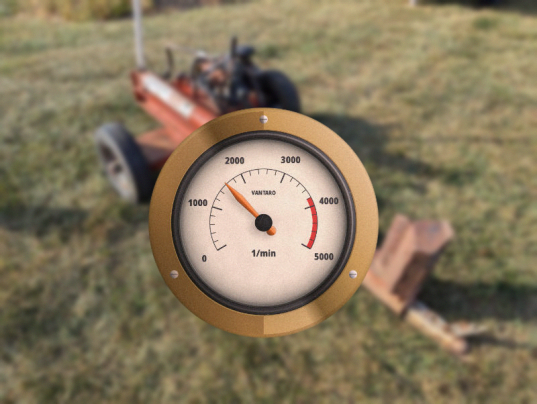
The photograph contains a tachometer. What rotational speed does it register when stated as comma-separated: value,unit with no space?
1600,rpm
